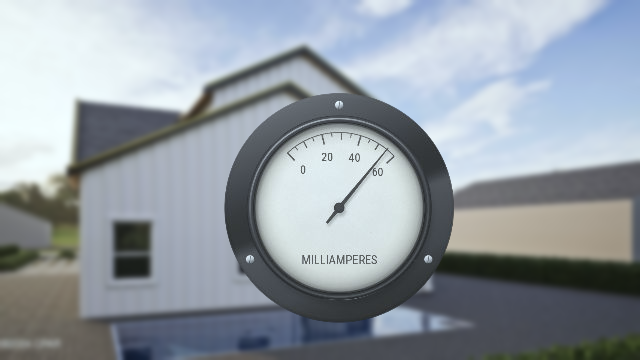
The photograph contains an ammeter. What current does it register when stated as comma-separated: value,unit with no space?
55,mA
